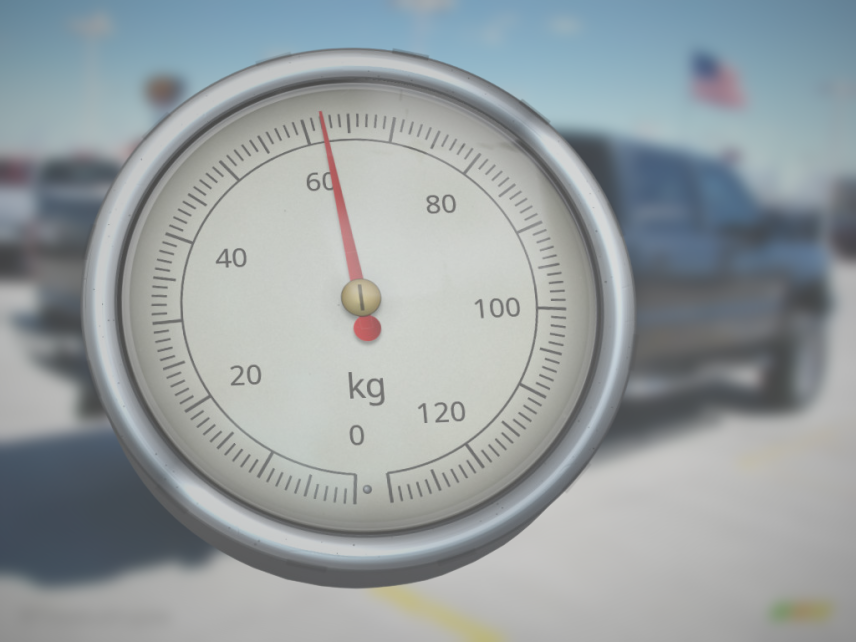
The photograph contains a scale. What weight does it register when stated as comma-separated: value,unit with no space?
62,kg
